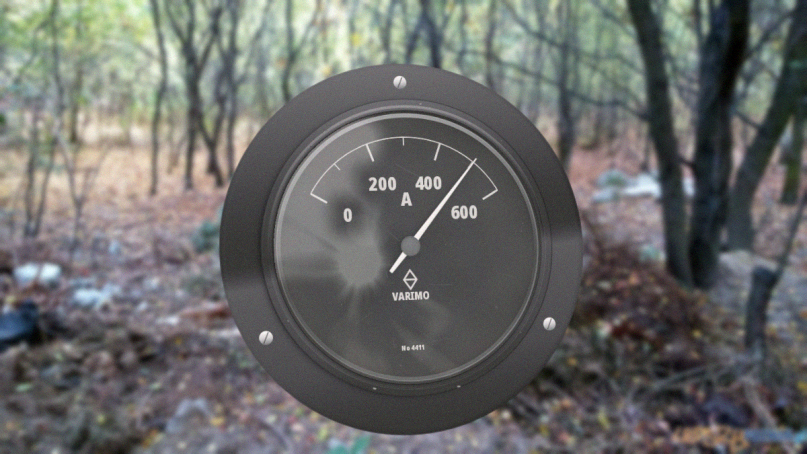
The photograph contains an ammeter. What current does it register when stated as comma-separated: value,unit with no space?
500,A
